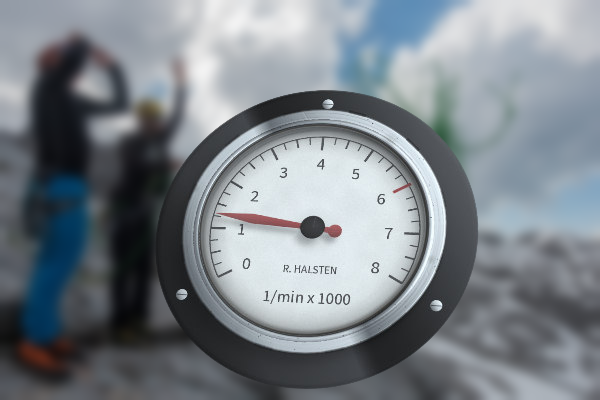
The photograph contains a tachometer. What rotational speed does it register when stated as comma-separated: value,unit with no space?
1250,rpm
